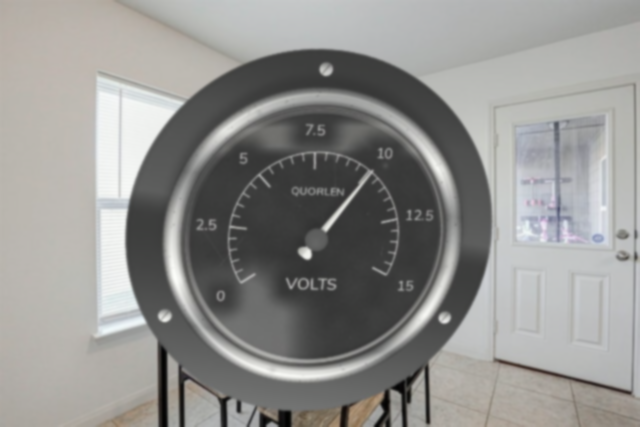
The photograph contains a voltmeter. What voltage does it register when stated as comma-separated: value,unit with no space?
10,V
